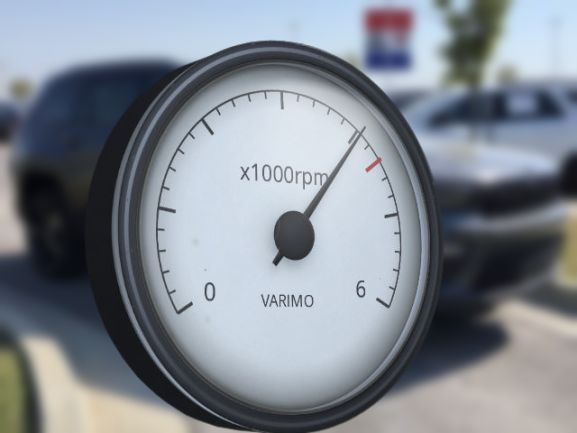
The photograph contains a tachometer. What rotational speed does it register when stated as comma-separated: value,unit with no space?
4000,rpm
